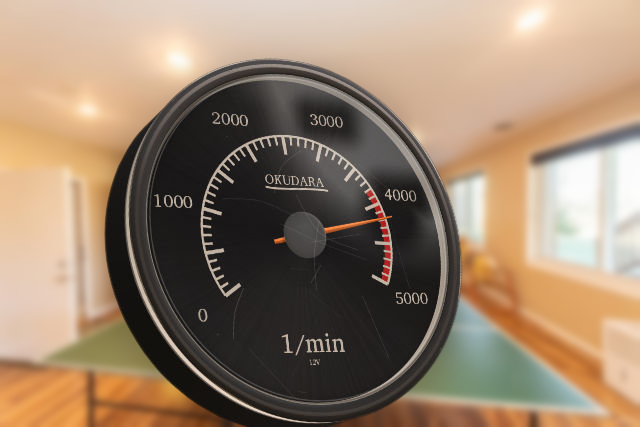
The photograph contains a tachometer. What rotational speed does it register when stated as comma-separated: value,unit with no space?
4200,rpm
